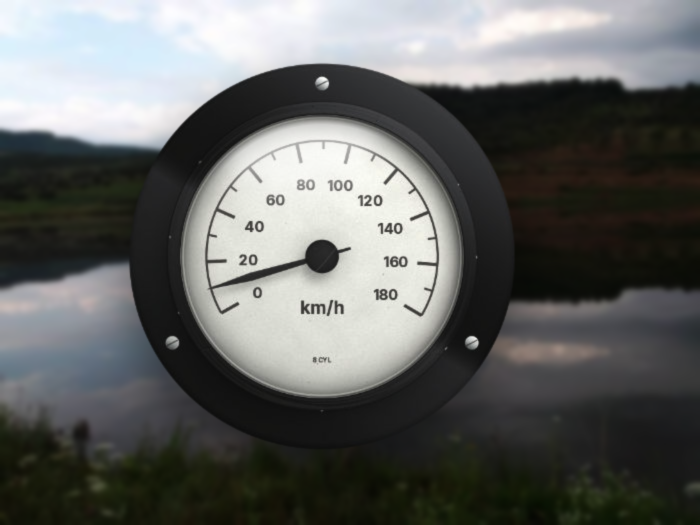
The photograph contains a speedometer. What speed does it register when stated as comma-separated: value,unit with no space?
10,km/h
